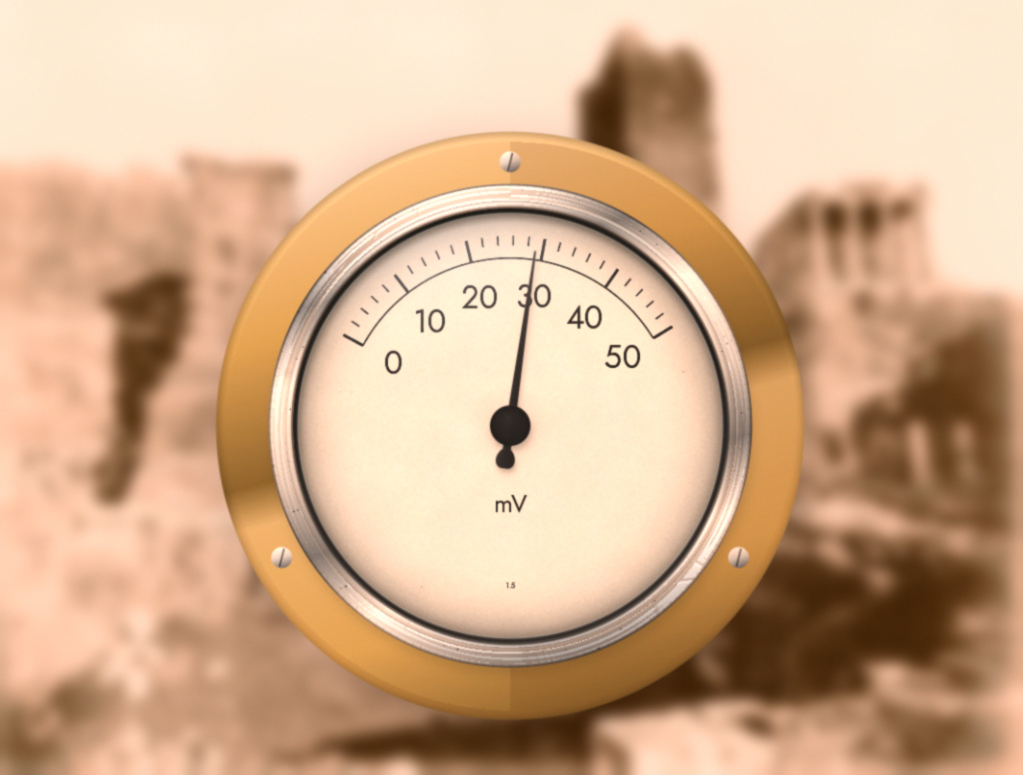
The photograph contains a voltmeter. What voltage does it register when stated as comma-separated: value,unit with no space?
29,mV
